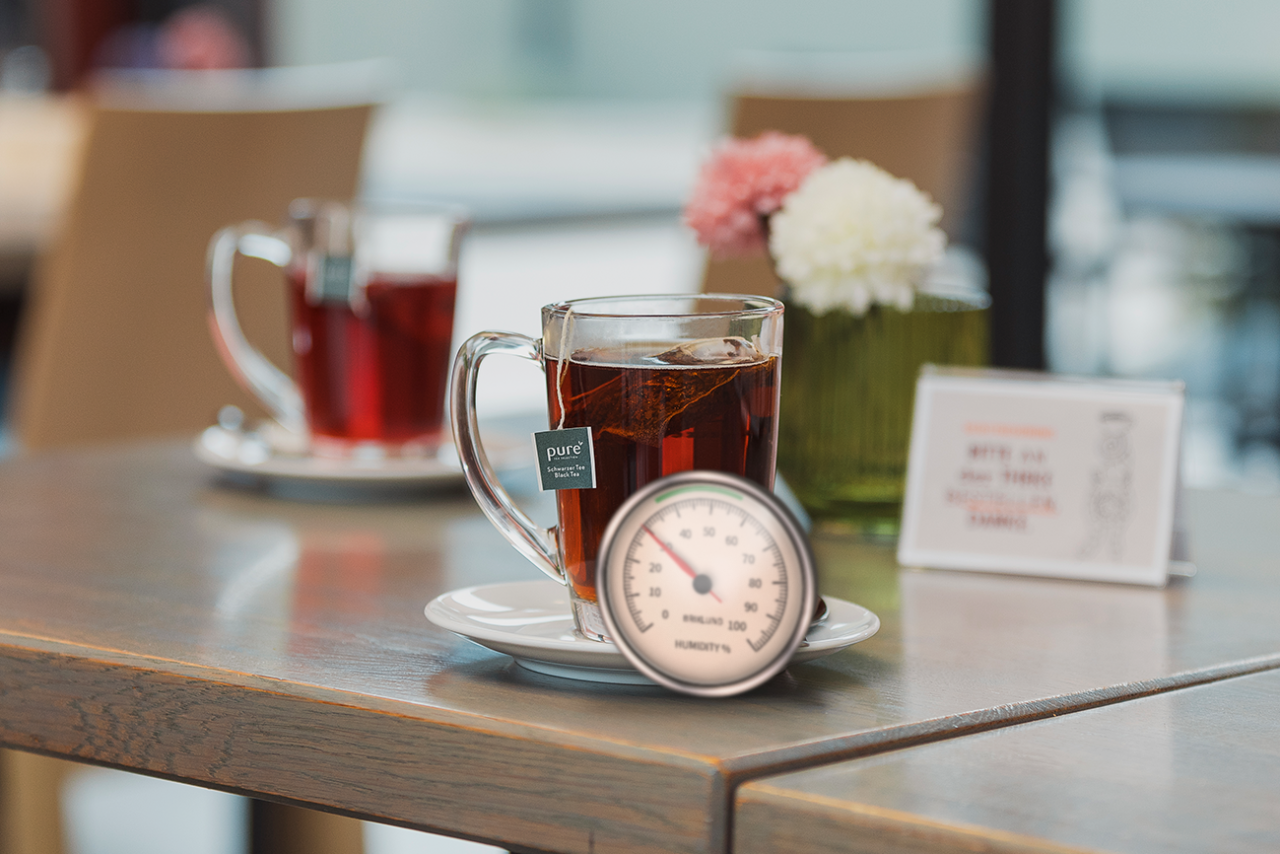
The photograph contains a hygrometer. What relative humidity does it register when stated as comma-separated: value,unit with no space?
30,%
